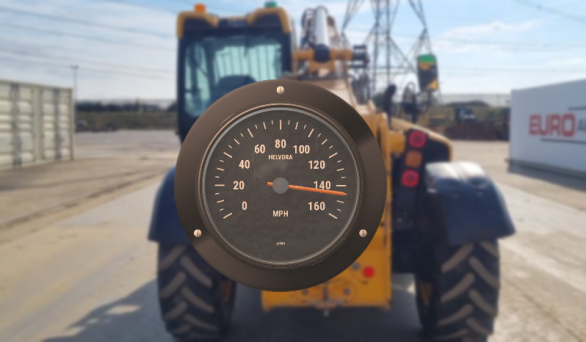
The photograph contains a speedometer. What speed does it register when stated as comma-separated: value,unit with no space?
145,mph
